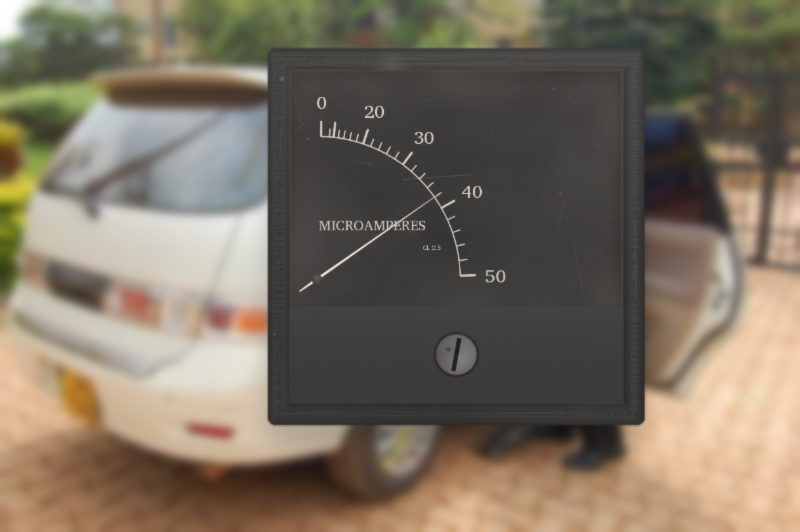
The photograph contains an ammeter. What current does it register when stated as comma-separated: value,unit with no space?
38,µA
